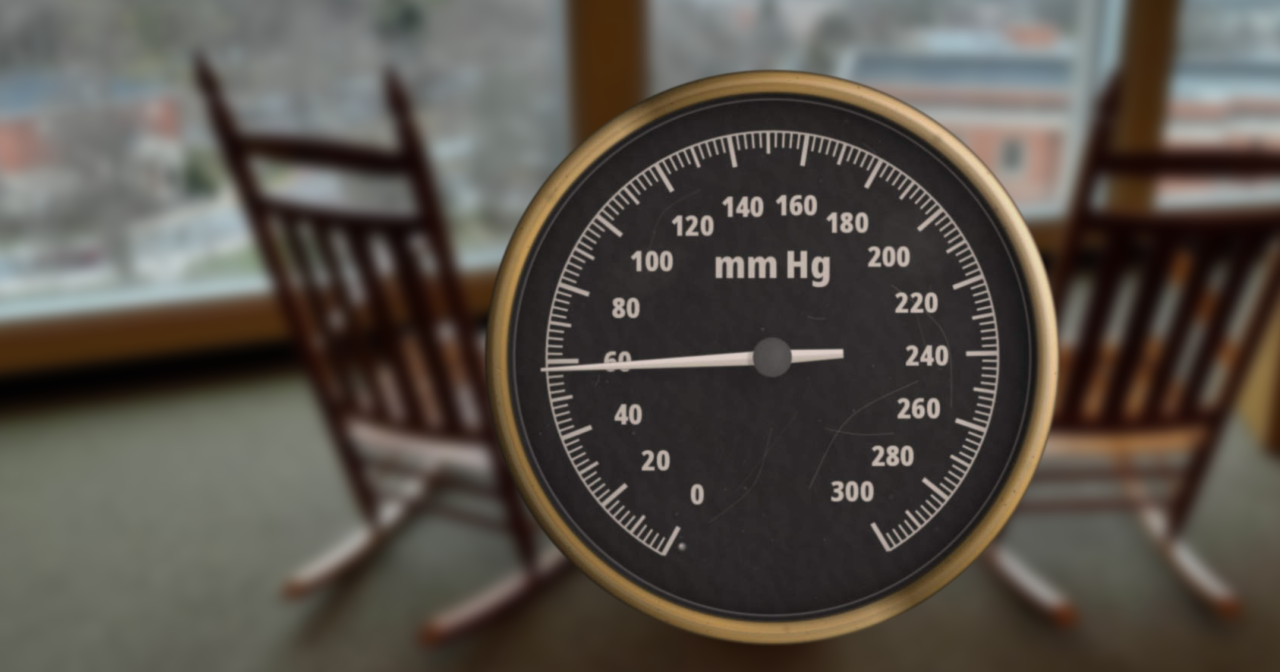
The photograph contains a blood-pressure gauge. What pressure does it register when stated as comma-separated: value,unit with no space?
58,mmHg
